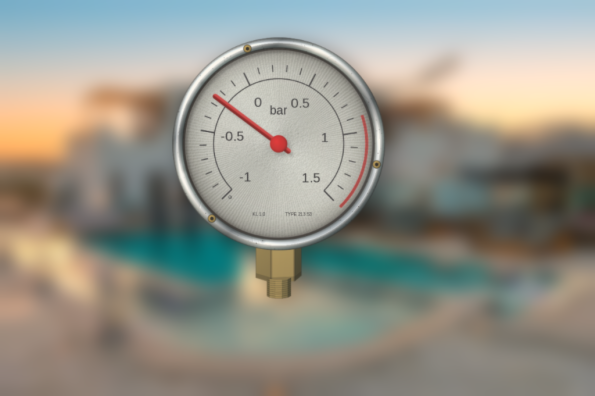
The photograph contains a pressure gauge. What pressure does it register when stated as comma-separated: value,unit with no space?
-0.25,bar
